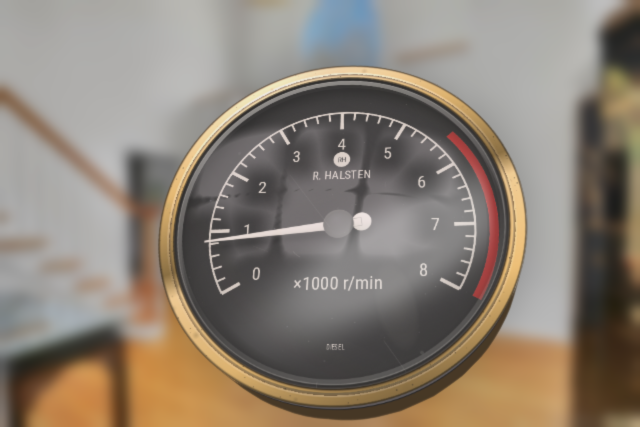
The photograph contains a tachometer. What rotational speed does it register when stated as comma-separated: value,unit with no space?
800,rpm
